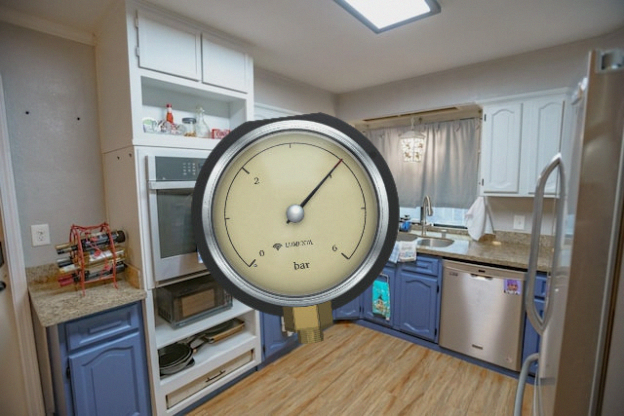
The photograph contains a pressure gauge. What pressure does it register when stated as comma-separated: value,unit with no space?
4,bar
